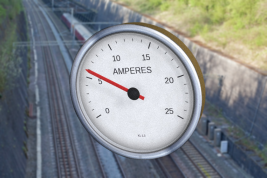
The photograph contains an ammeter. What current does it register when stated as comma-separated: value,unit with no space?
6,A
